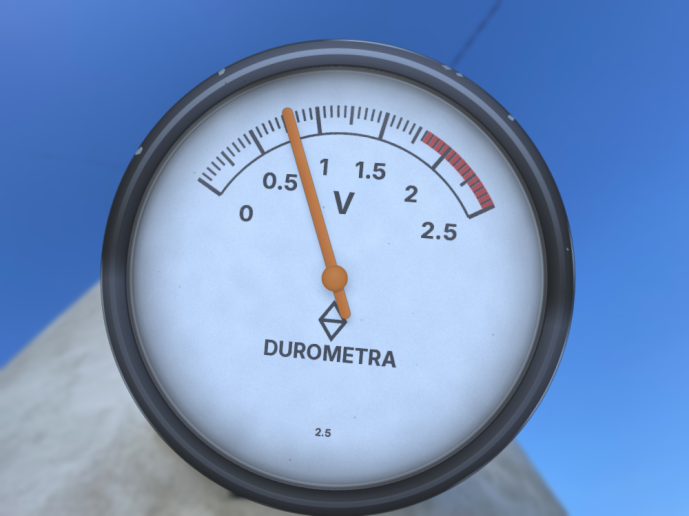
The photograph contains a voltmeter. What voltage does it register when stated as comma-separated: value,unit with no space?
0.8,V
